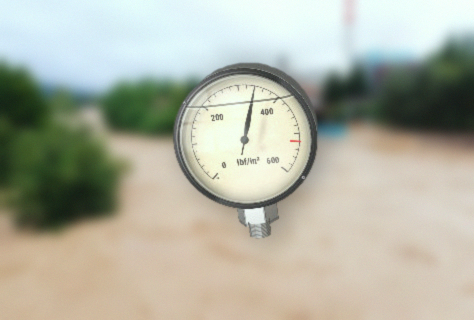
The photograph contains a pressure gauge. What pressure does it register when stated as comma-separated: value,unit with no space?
340,psi
